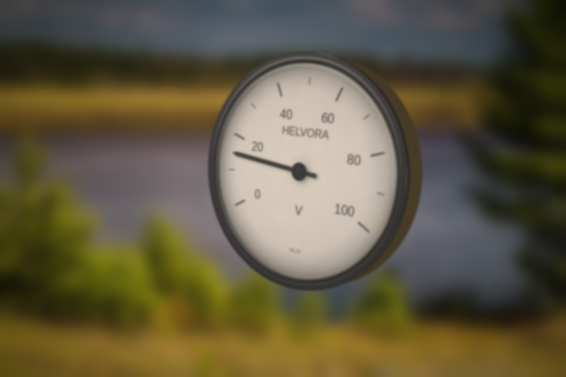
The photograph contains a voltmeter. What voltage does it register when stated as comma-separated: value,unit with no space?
15,V
